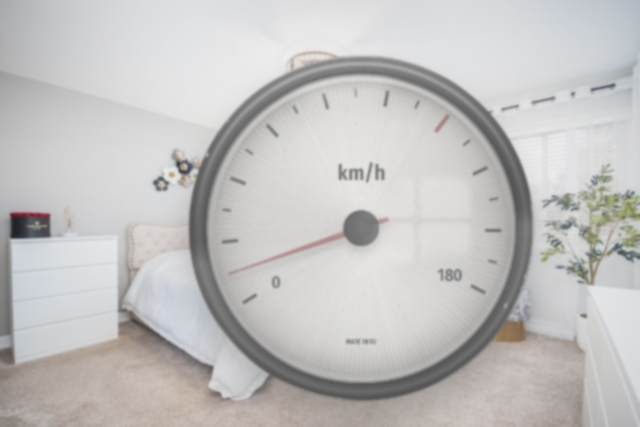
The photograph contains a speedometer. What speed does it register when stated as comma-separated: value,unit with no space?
10,km/h
